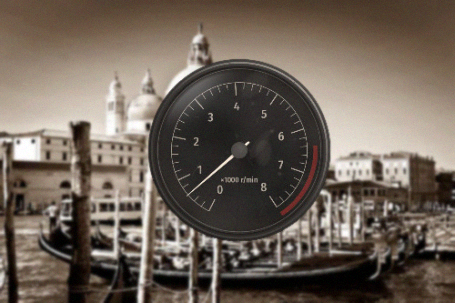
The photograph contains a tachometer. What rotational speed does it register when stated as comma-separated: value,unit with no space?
600,rpm
